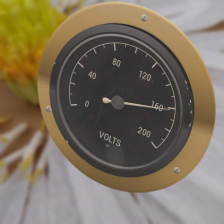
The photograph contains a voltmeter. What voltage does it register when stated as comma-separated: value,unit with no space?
160,V
